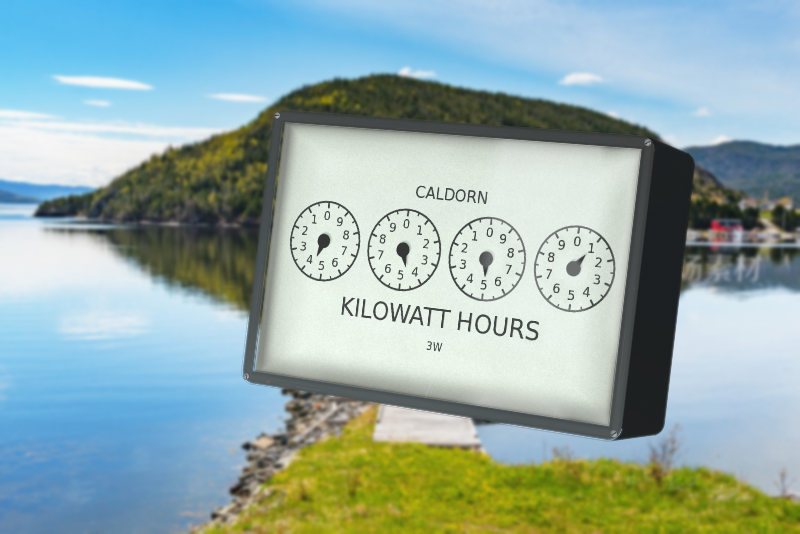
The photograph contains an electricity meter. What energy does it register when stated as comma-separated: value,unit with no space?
4451,kWh
